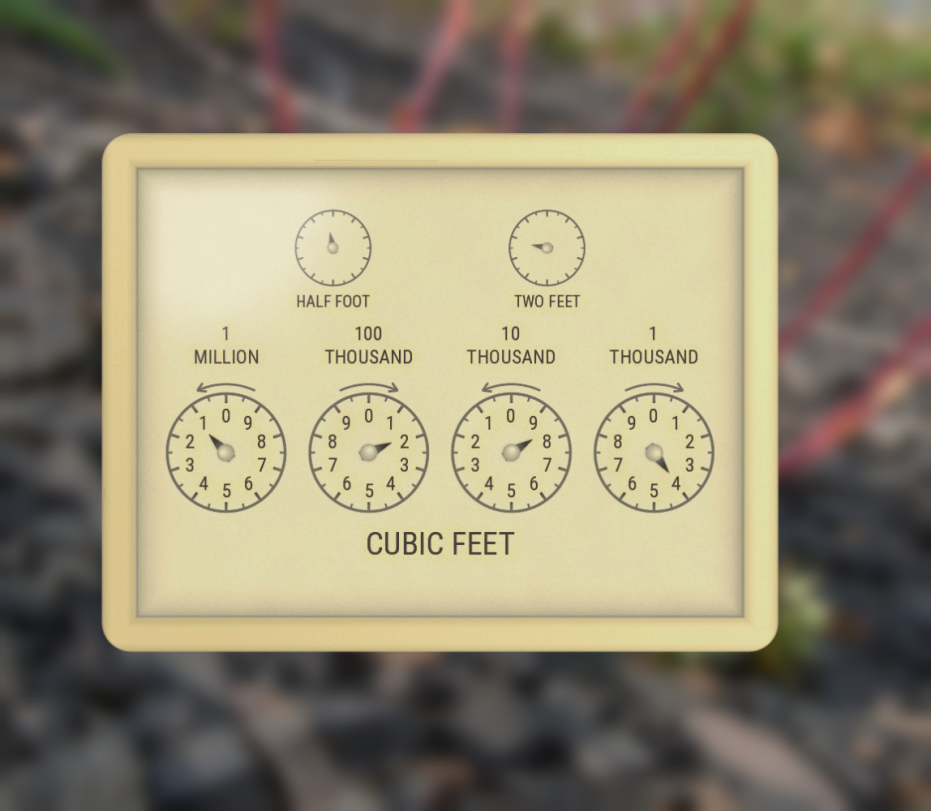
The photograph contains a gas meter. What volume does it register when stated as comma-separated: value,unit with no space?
118400,ft³
